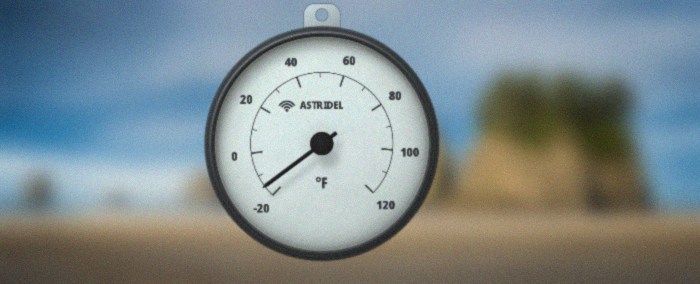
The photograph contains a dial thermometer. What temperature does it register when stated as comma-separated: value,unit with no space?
-15,°F
